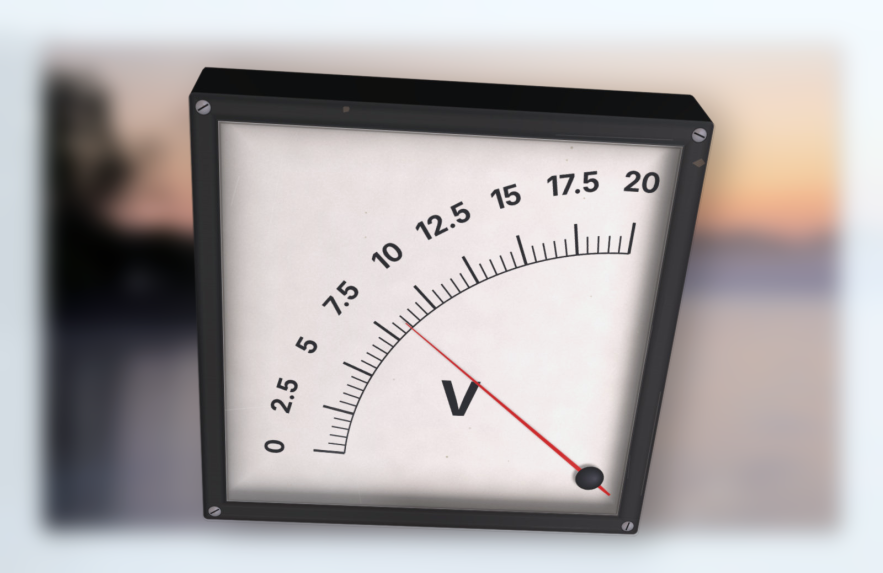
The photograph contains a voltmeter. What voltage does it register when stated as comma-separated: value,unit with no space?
8.5,V
